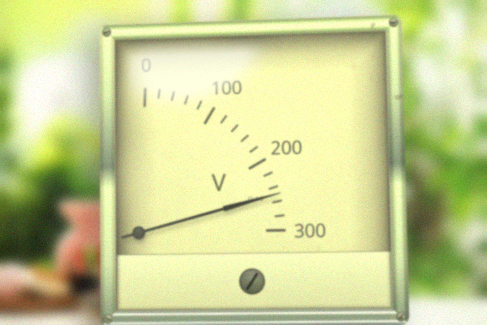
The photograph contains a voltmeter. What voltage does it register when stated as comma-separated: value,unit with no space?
250,V
